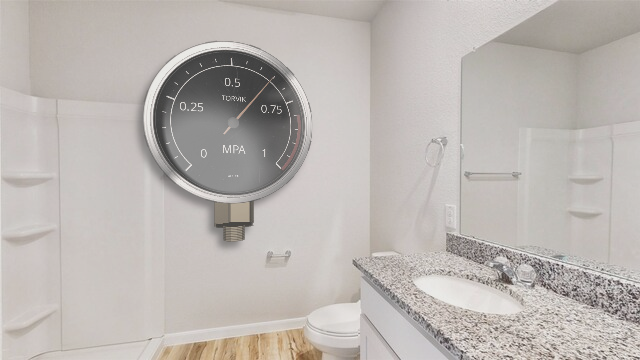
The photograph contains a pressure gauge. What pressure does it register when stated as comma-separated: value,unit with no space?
0.65,MPa
